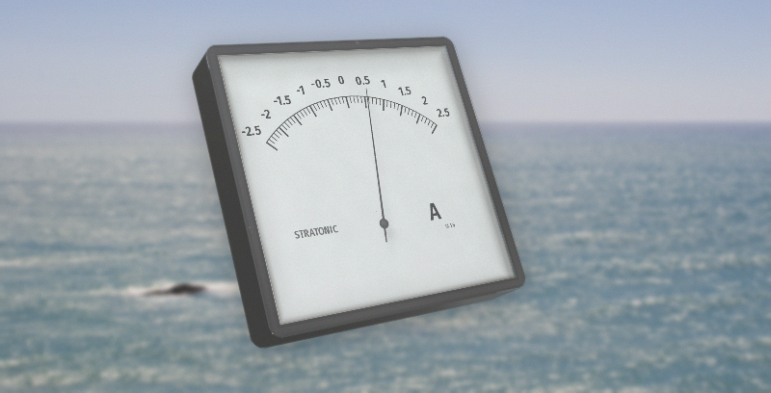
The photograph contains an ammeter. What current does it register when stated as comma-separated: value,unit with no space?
0.5,A
